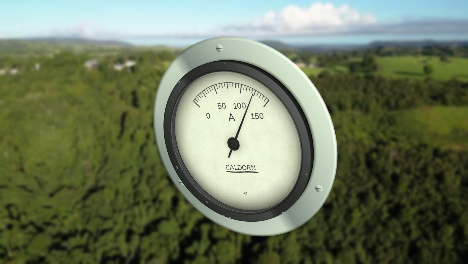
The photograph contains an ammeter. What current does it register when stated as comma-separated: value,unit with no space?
125,A
